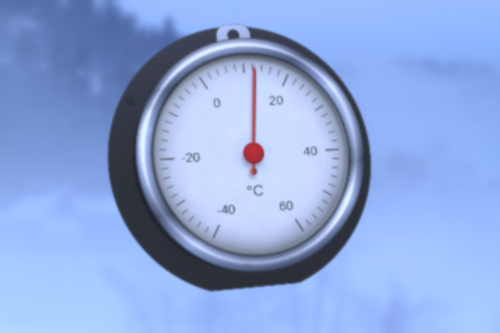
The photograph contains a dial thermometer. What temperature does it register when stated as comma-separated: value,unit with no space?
12,°C
